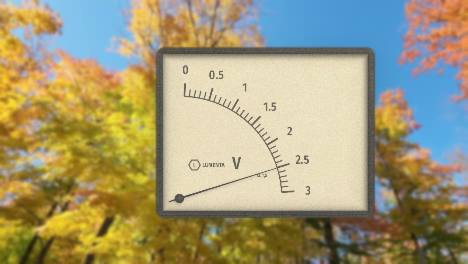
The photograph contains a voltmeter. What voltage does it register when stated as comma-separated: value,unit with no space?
2.5,V
